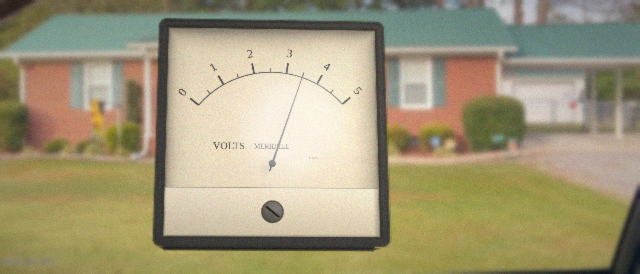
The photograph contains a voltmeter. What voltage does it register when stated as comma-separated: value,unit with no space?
3.5,V
